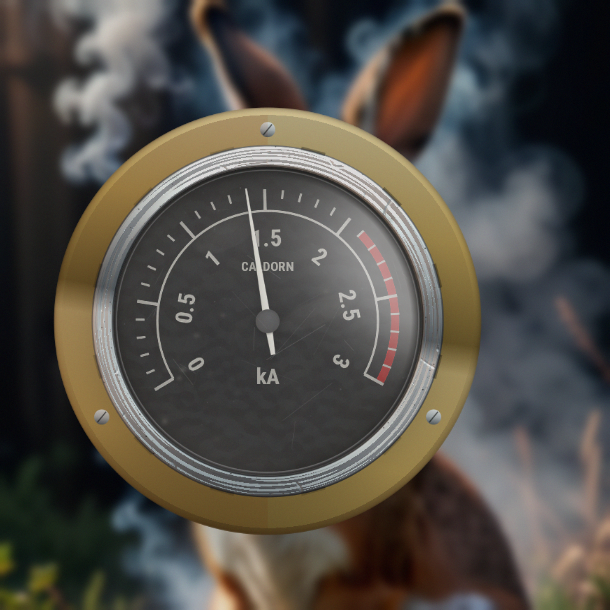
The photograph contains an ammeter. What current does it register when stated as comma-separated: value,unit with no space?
1.4,kA
